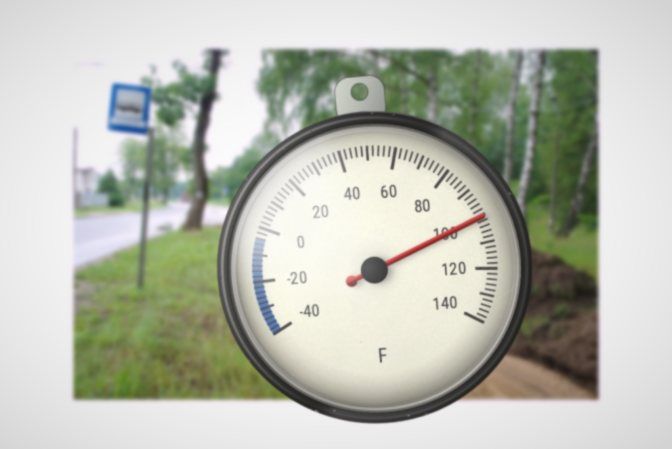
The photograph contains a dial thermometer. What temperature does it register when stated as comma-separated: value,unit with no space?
100,°F
